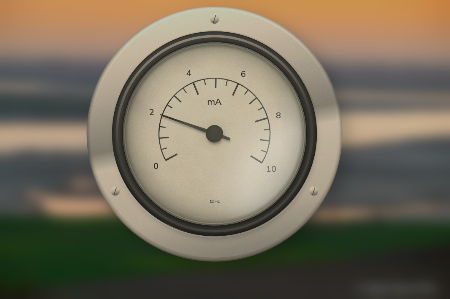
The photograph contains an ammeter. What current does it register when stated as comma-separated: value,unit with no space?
2,mA
